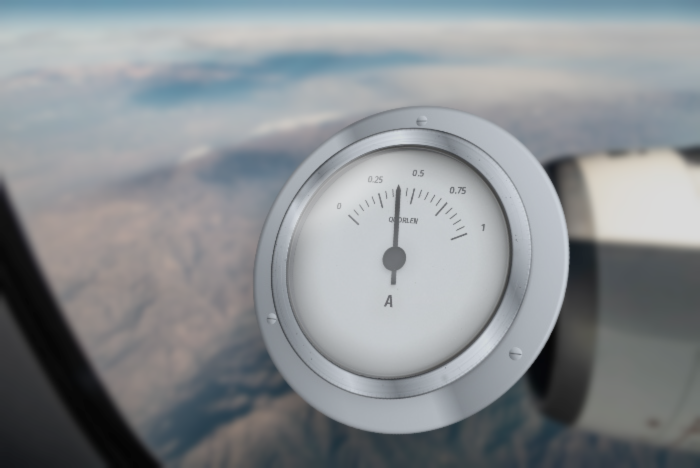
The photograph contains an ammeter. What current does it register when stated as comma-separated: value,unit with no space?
0.4,A
